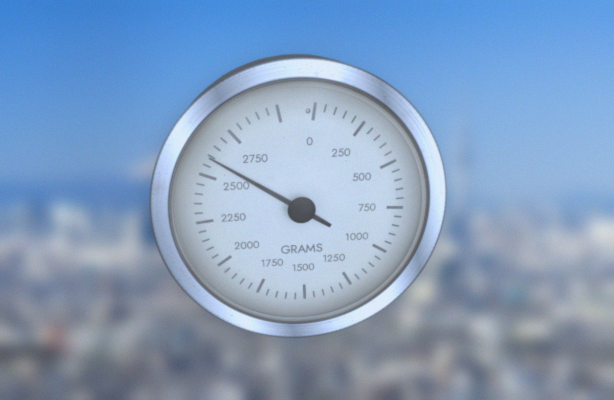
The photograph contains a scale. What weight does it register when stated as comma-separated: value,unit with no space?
2600,g
